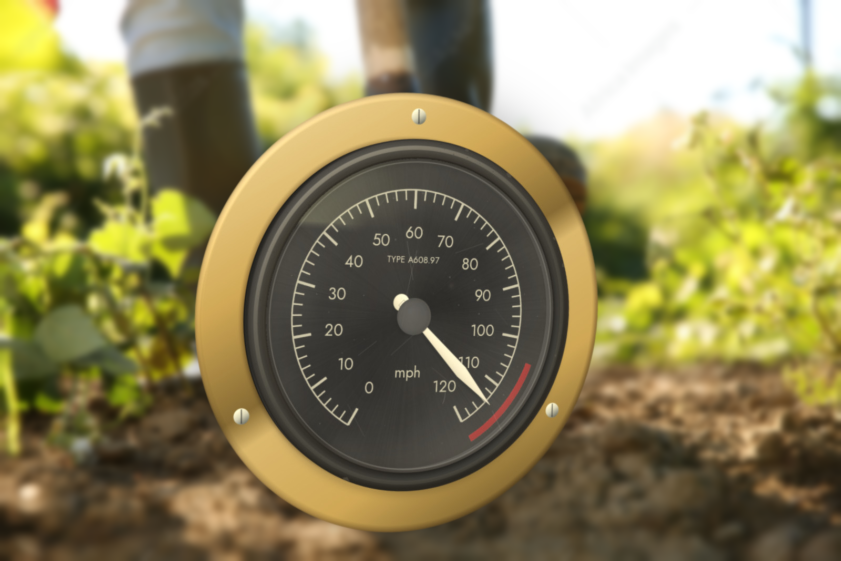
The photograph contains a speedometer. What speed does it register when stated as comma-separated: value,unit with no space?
114,mph
